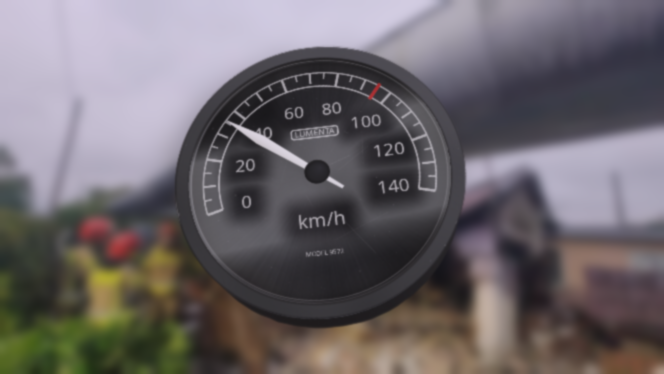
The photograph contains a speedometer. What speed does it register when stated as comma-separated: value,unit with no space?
35,km/h
